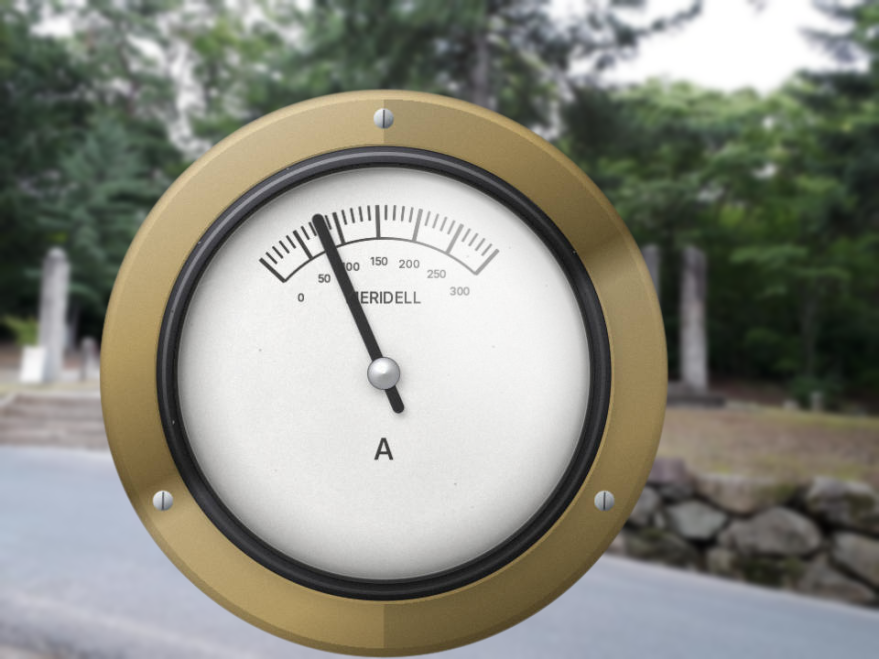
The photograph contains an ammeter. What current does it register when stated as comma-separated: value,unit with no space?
80,A
